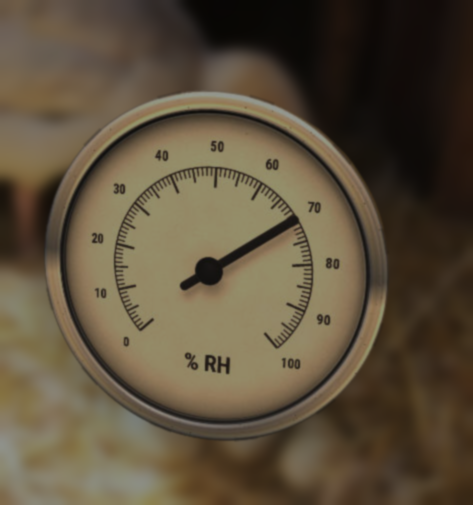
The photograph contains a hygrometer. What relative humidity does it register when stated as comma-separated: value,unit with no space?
70,%
